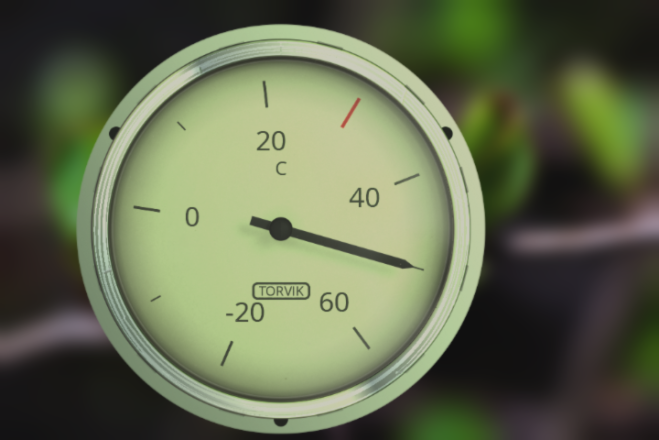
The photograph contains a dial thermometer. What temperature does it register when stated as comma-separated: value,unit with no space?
50,°C
